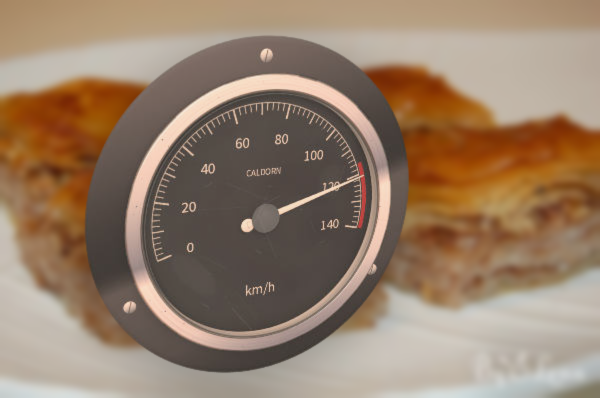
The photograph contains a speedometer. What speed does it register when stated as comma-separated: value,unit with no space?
120,km/h
